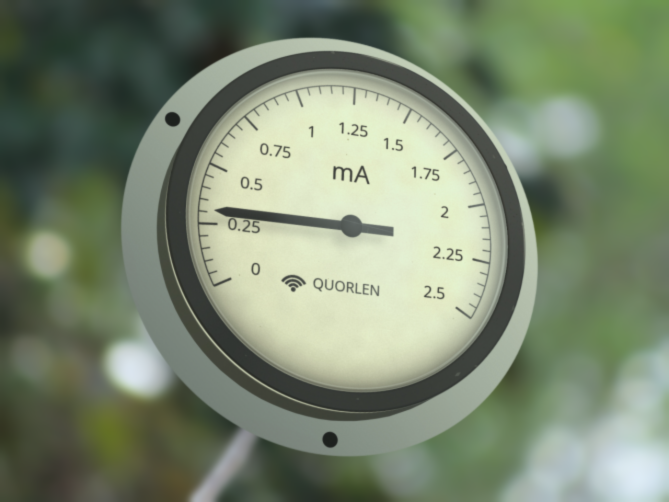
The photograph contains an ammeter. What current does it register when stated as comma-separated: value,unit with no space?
0.3,mA
